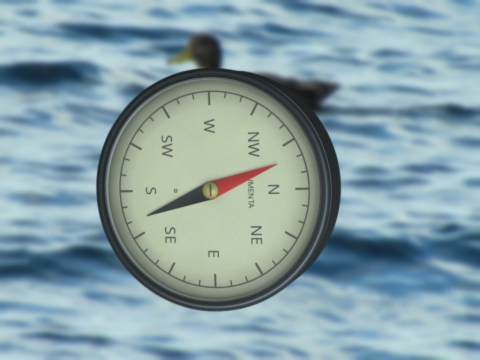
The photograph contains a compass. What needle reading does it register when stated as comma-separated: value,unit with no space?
340,°
